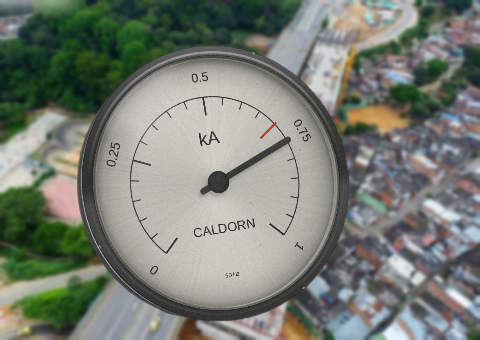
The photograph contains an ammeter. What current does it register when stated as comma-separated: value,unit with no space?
0.75,kA
